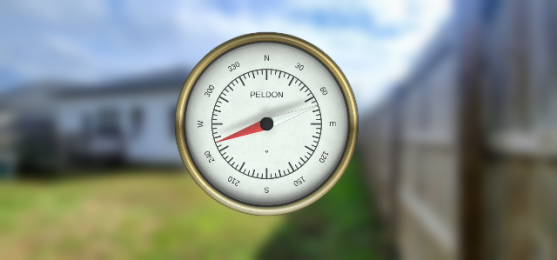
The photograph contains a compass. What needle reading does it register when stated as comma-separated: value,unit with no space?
250,°
